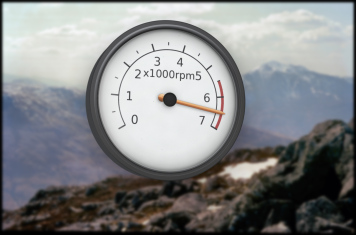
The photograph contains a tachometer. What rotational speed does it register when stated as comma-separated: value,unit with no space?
6500,rpm
